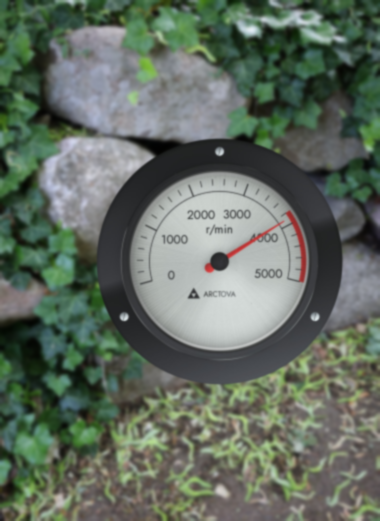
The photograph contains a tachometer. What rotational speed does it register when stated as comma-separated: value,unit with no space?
3900,rpm
